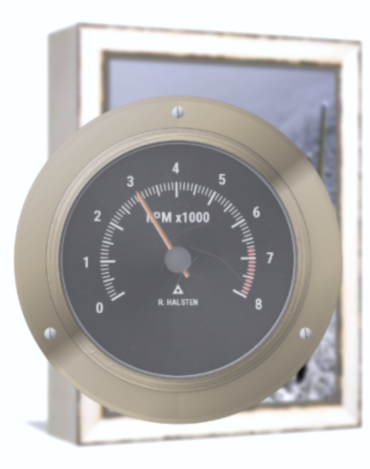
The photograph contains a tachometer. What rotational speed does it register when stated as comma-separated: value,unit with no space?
3000,rpm
